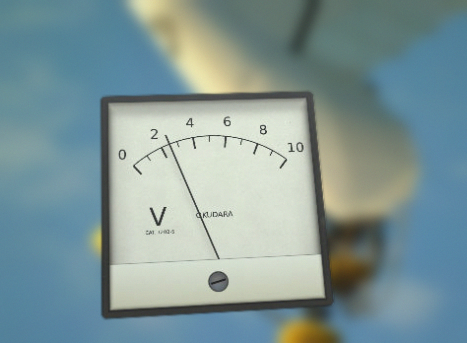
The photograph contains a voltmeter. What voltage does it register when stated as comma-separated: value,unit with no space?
2.5,V
